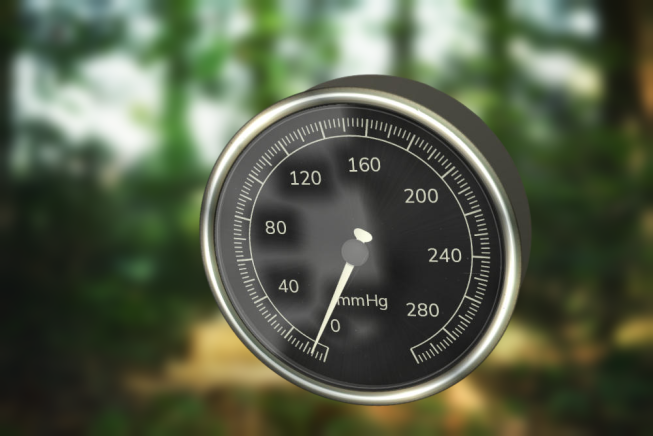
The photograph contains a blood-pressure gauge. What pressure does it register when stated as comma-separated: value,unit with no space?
6,mmHg
